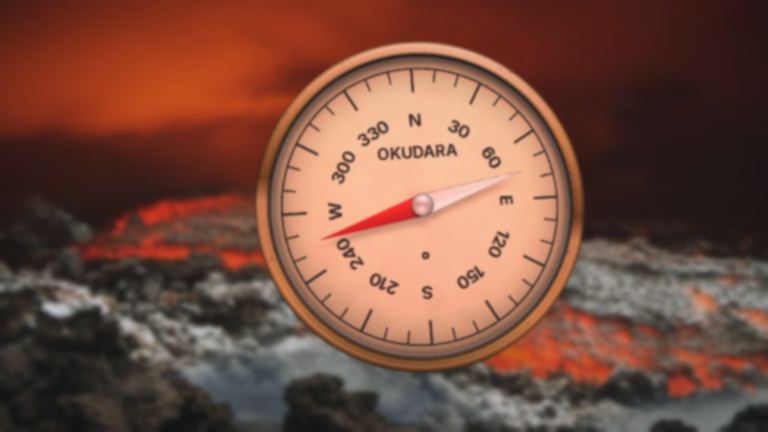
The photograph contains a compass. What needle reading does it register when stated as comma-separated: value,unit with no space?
255,°
